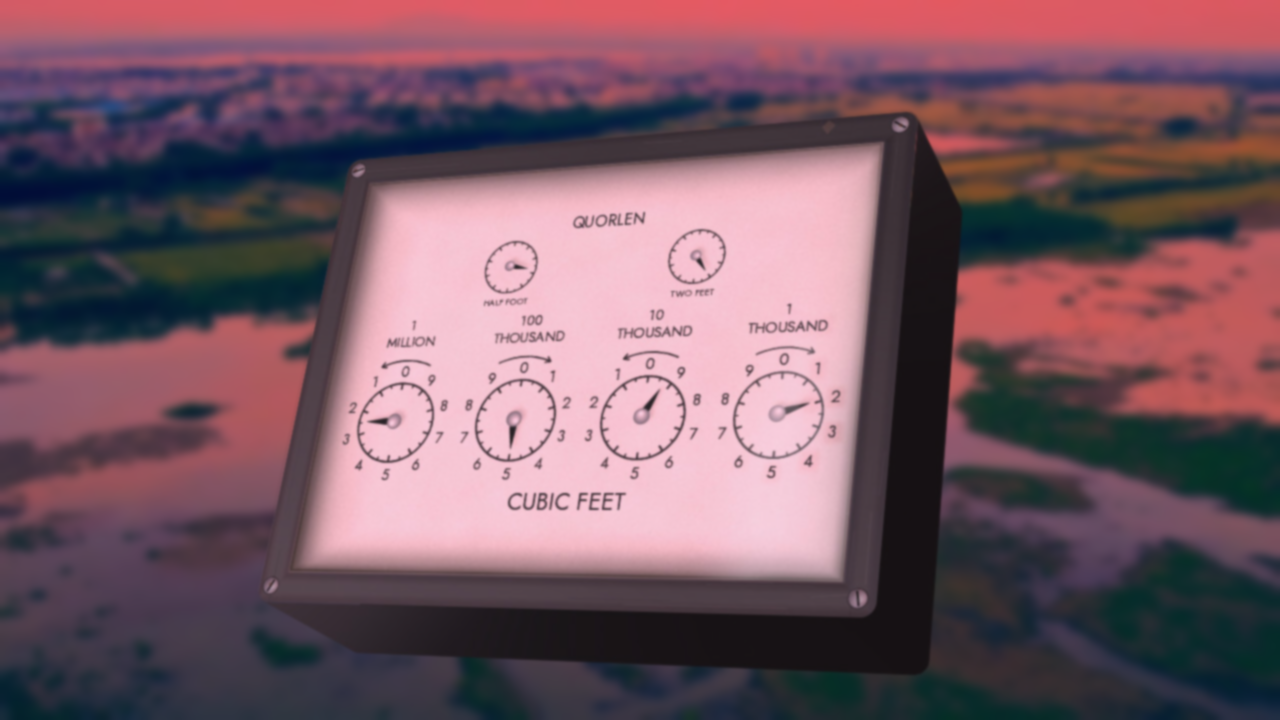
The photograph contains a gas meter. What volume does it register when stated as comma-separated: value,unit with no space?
249200,ft³
